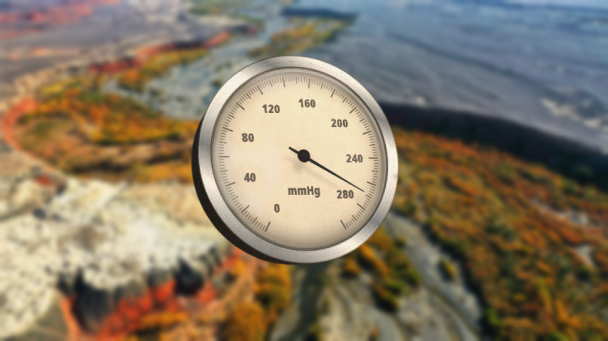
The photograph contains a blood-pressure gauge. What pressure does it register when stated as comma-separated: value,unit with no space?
270,mmHg
